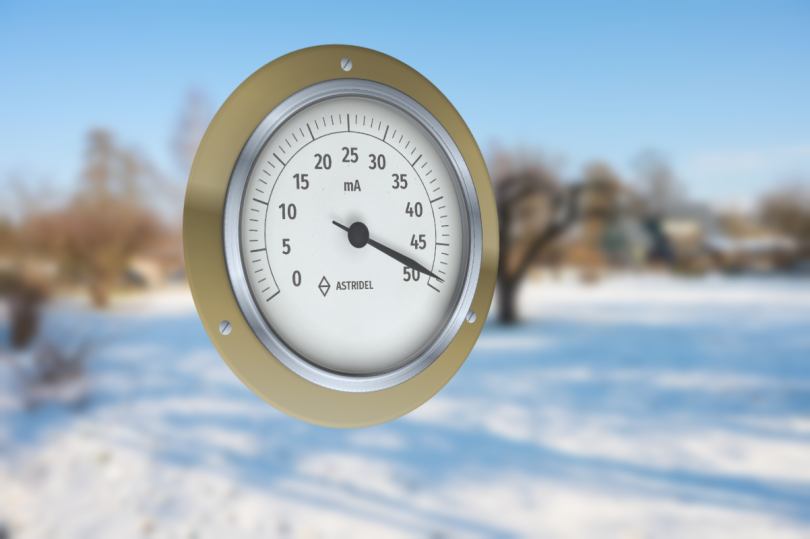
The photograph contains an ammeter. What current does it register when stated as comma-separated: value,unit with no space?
49,mA
